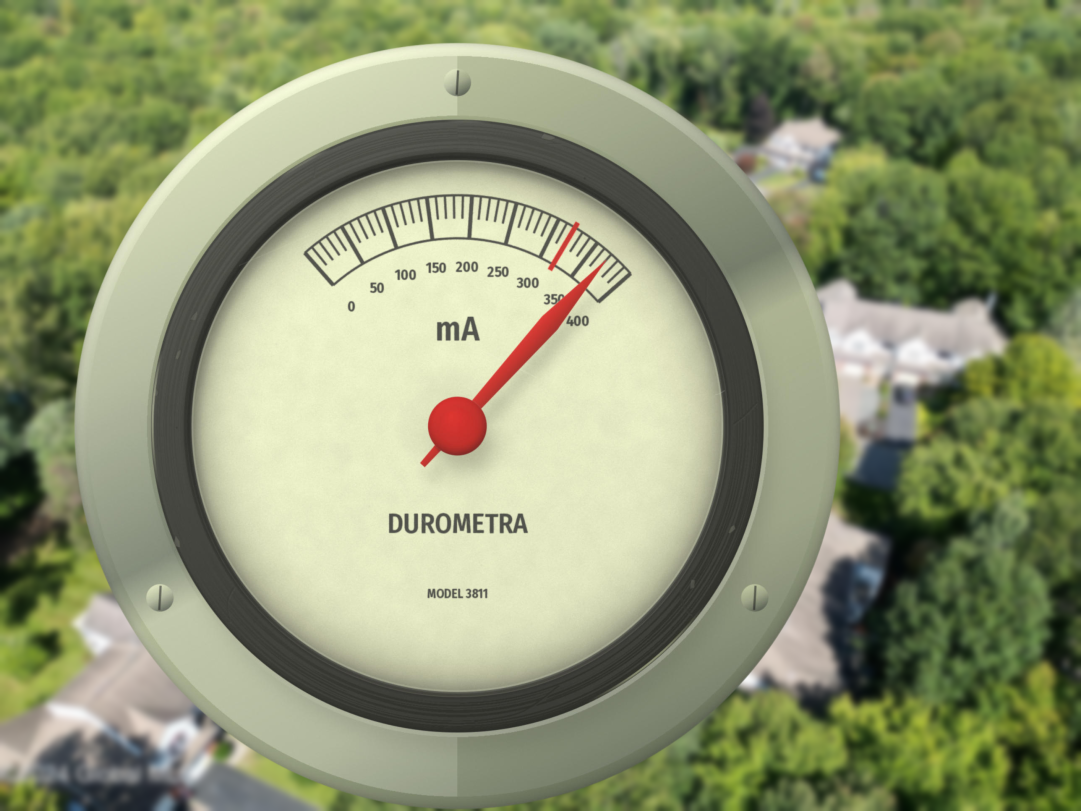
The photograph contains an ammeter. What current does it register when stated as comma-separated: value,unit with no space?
370,mA
